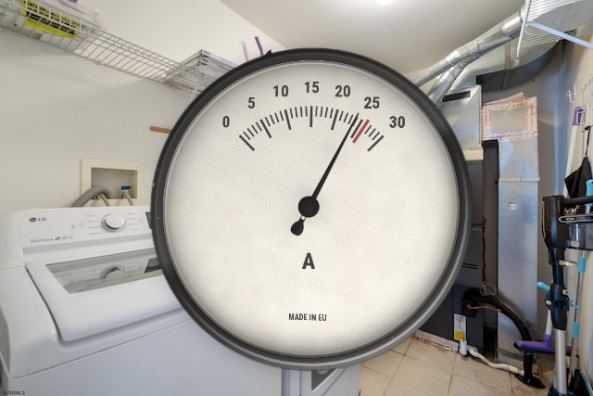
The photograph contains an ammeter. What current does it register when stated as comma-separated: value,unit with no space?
24,A
